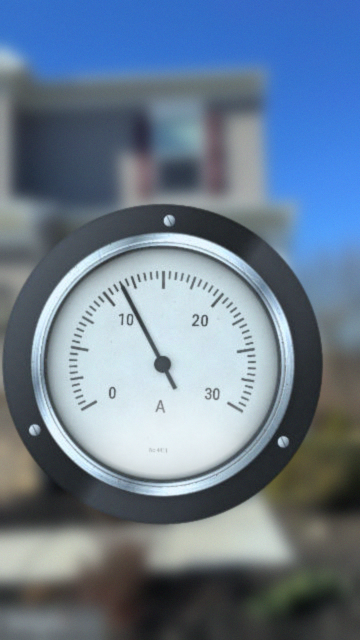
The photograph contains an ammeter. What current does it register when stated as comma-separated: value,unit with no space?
11.5,A
